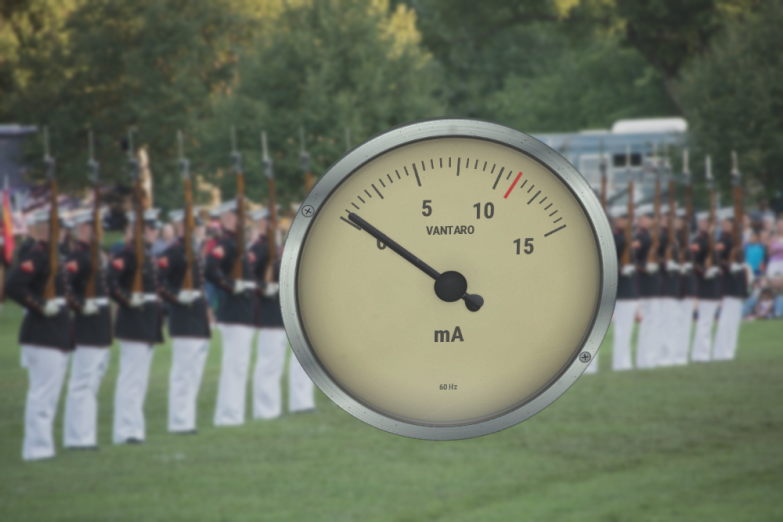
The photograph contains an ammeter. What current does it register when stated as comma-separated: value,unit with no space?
0.5,mA
